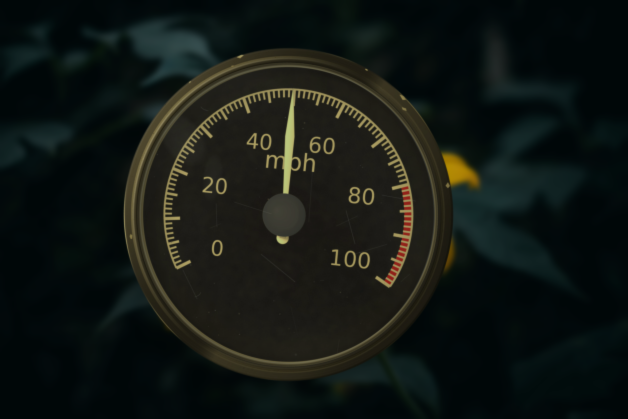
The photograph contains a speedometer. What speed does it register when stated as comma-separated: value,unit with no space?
50,mph
